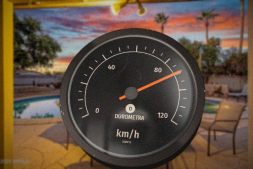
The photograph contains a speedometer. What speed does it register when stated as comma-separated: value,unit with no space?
90,km/h
